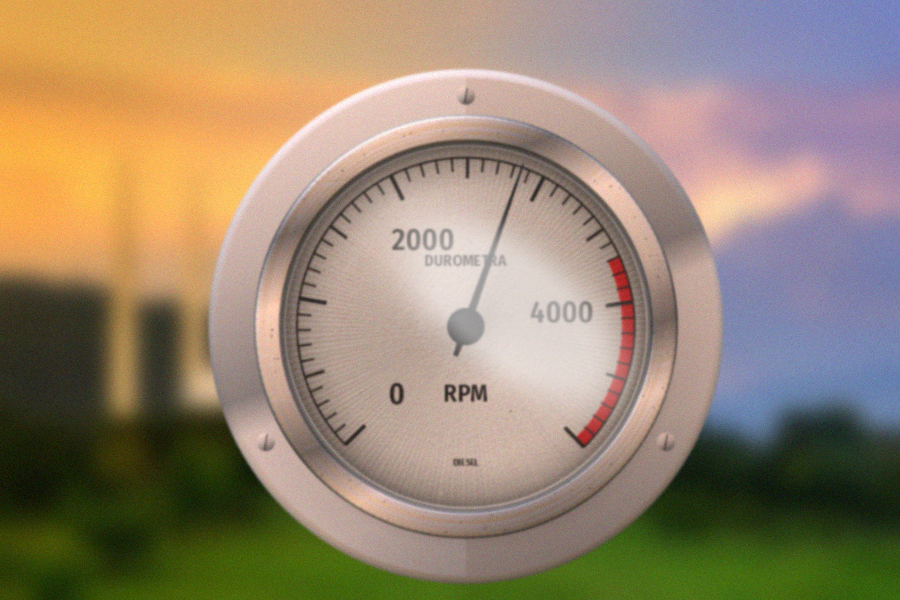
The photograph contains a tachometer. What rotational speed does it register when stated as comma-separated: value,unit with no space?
2850,rpm
